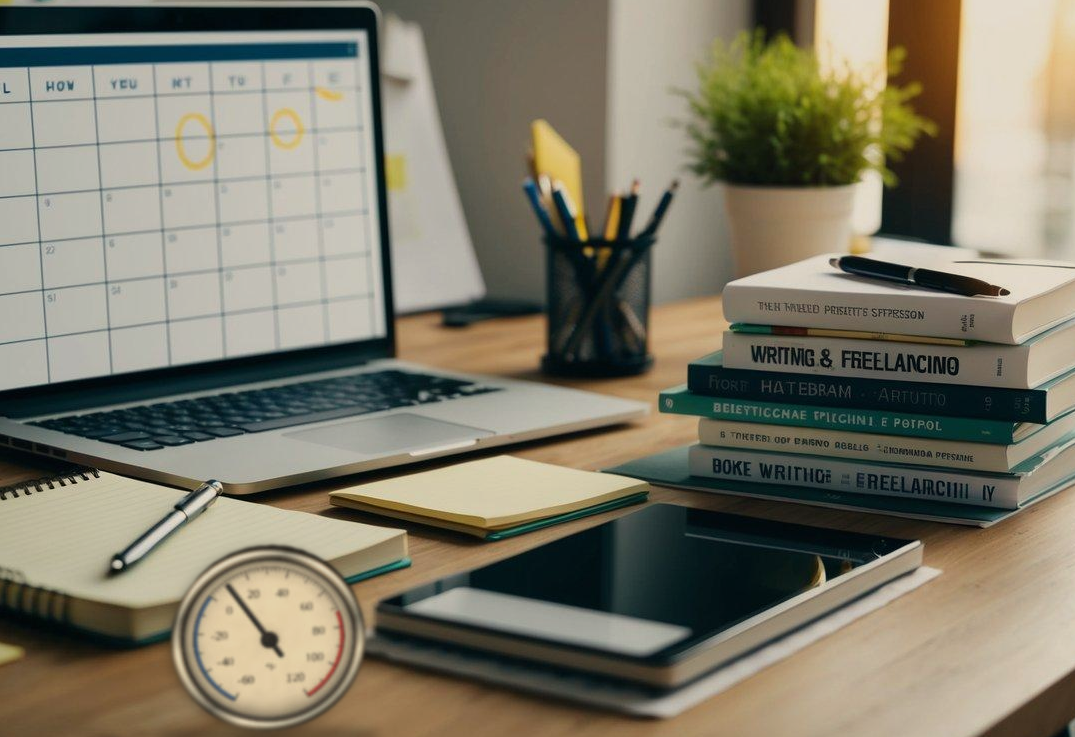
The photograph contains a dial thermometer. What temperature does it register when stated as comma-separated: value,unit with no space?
10,°F
